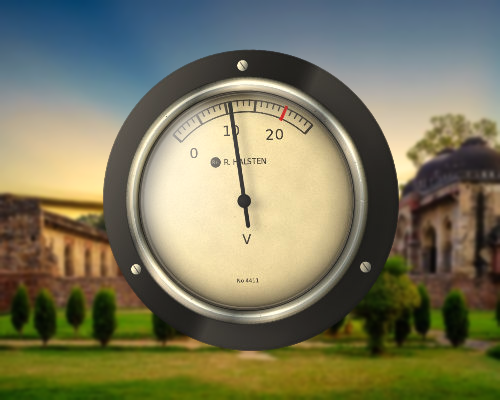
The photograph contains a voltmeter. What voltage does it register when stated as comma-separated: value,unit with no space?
11,V
